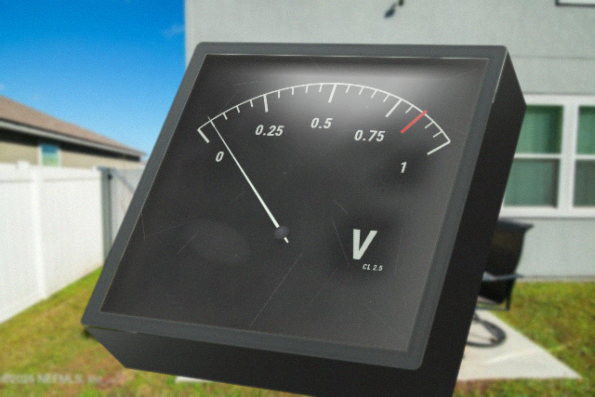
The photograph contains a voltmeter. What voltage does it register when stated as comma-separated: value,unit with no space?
0.05,V
